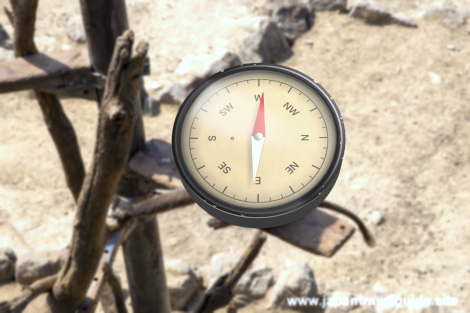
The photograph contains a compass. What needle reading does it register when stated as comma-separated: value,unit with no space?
275,°
